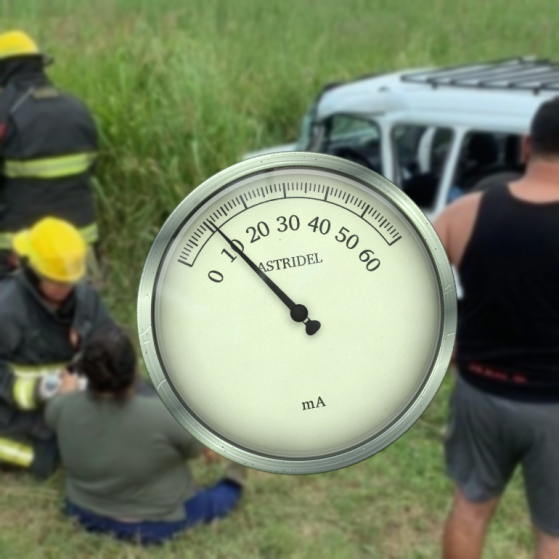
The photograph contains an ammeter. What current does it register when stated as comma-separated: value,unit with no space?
11,mA
